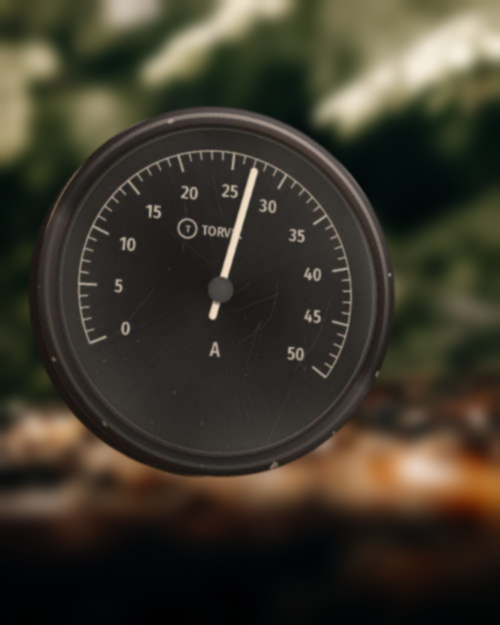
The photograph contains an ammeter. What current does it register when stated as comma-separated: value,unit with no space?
27,A
